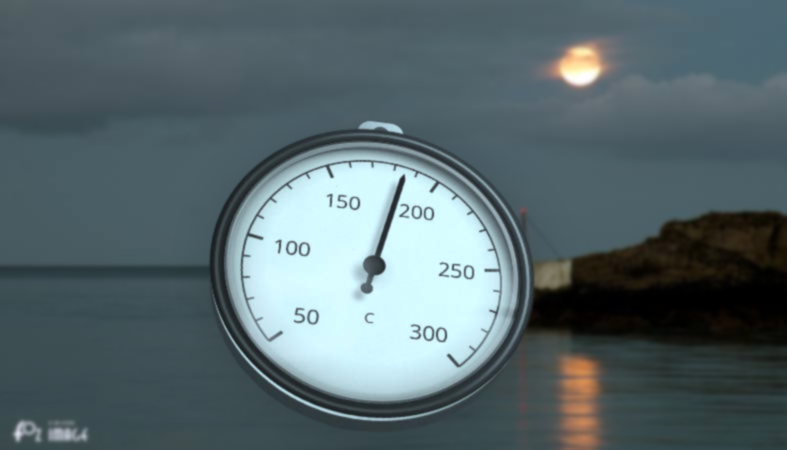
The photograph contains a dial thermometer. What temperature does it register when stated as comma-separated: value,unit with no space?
185,°C
